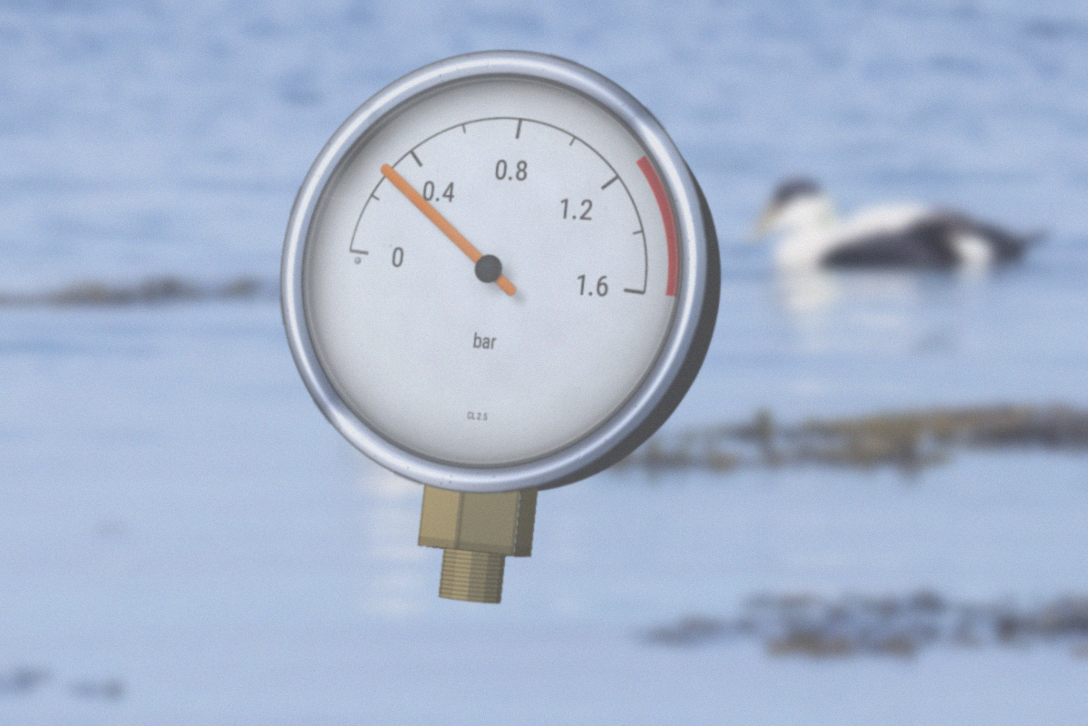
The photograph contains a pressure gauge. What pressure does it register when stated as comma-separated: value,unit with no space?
0.3,bar
